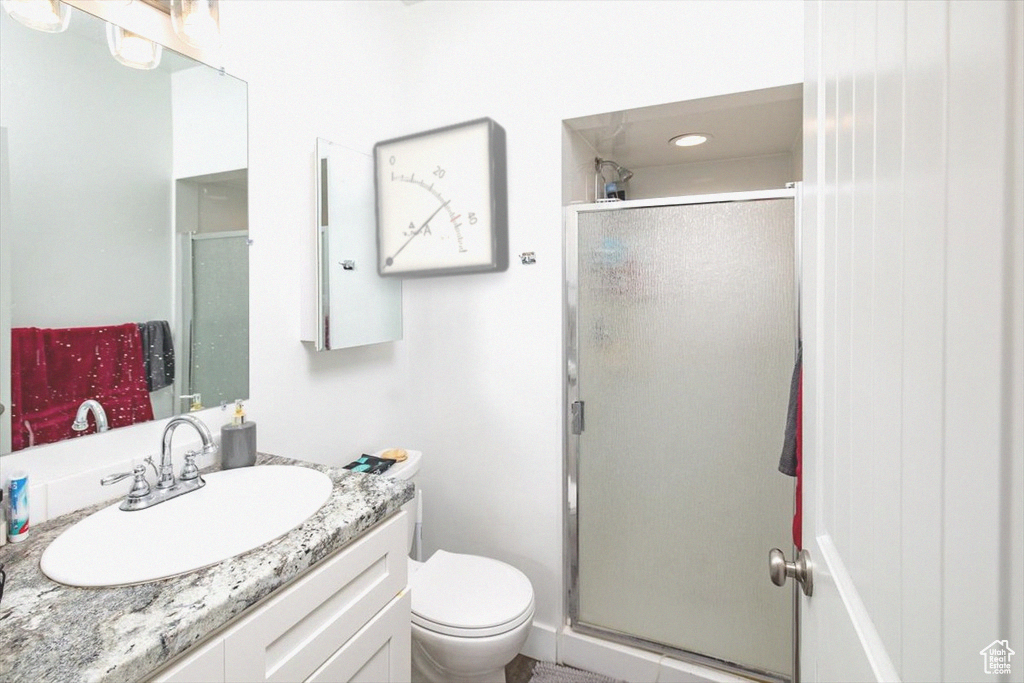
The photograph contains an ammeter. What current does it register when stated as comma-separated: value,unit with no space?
30,A
